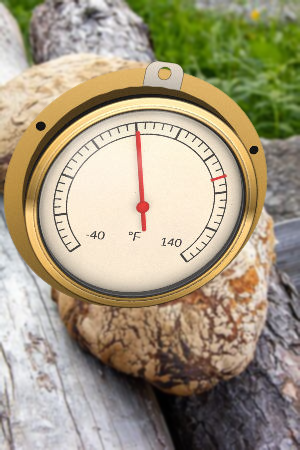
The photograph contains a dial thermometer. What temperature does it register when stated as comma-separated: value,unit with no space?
40,°F
